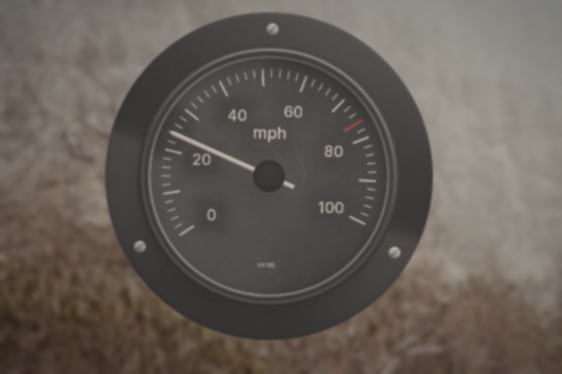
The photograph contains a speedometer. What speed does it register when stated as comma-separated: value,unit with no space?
24,mph
